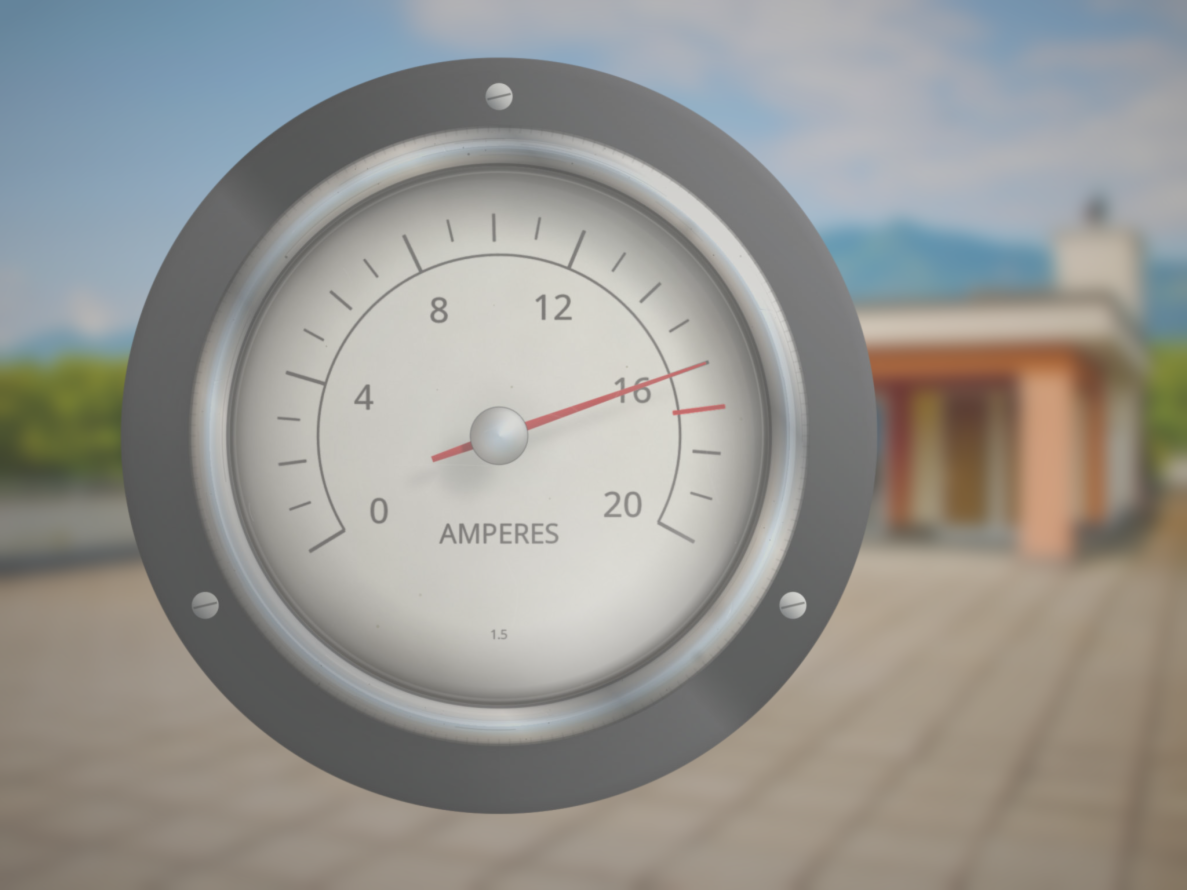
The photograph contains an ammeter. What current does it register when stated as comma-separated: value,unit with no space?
16,A
